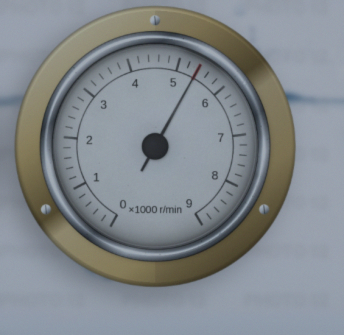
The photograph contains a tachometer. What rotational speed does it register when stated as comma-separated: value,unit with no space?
5400,rpm
